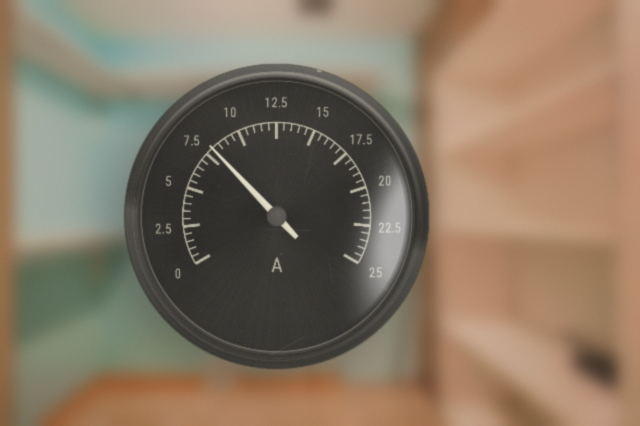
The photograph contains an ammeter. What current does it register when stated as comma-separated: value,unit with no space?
8,A
